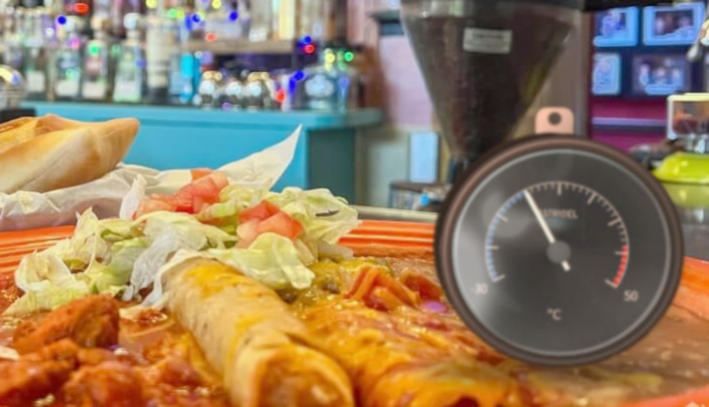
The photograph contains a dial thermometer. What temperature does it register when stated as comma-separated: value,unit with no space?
0,°C
